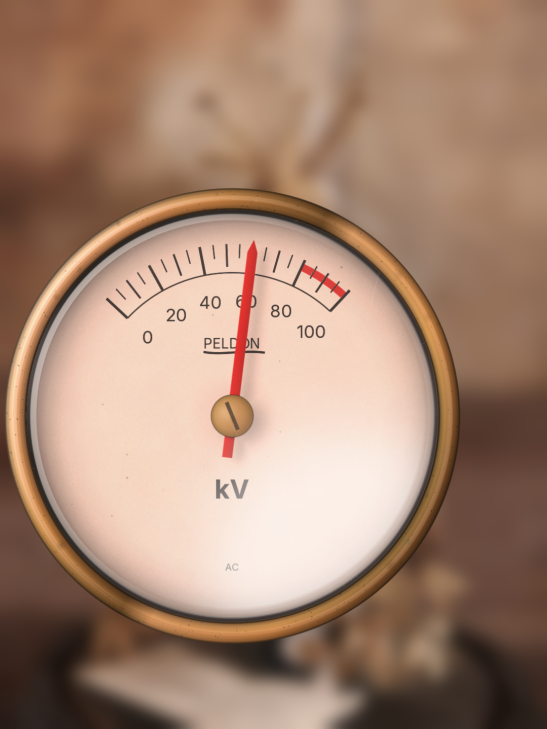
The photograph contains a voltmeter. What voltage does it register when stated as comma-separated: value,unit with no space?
60,kV
